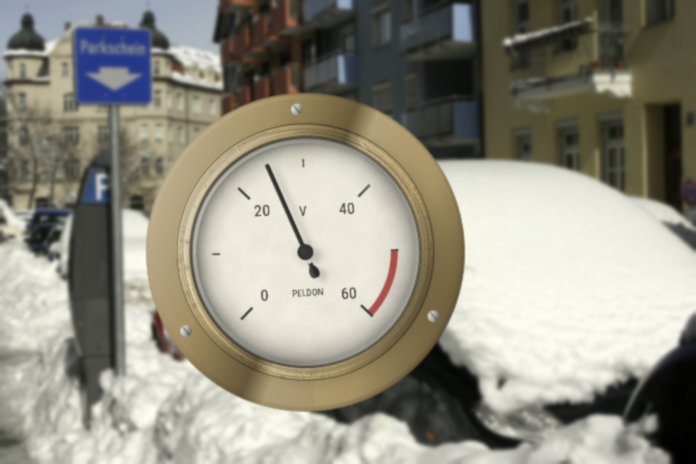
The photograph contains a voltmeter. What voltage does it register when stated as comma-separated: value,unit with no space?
25,V
